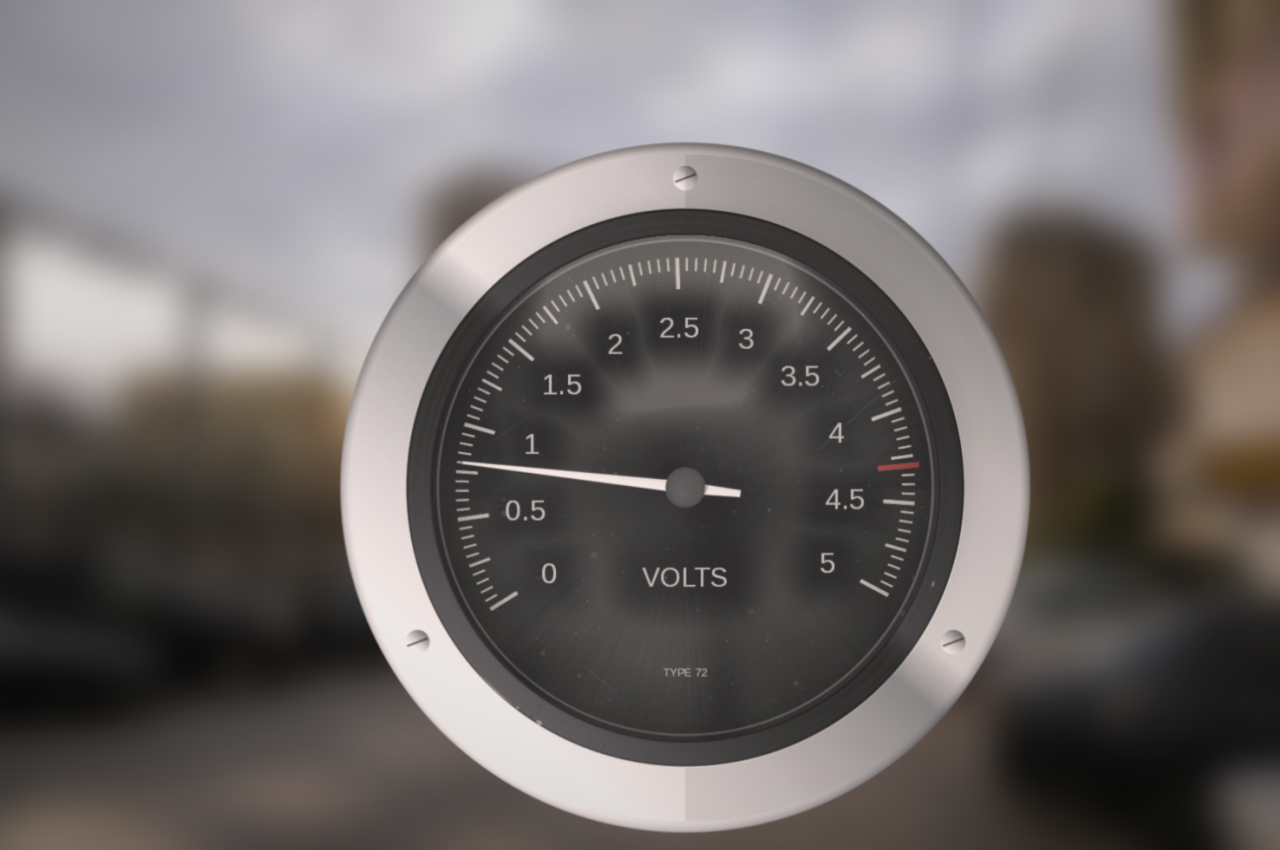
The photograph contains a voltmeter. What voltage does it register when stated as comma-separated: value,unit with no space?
0.8,V
